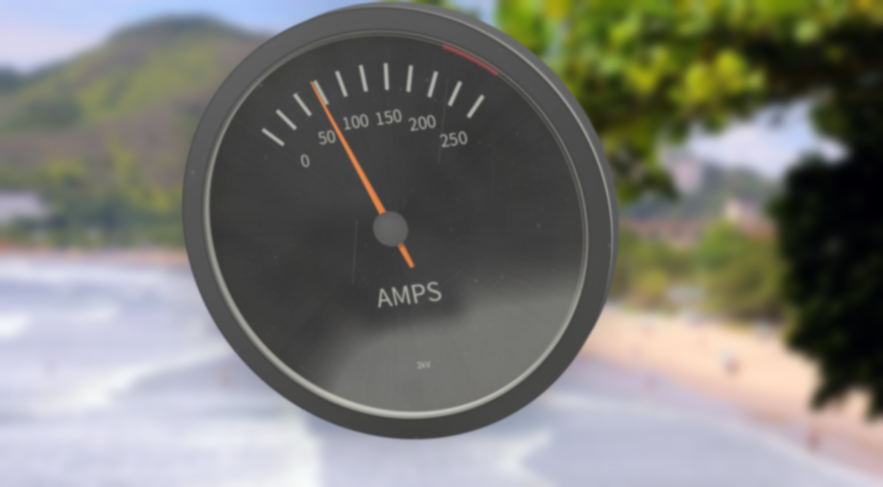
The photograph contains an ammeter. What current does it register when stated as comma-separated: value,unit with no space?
75,A
